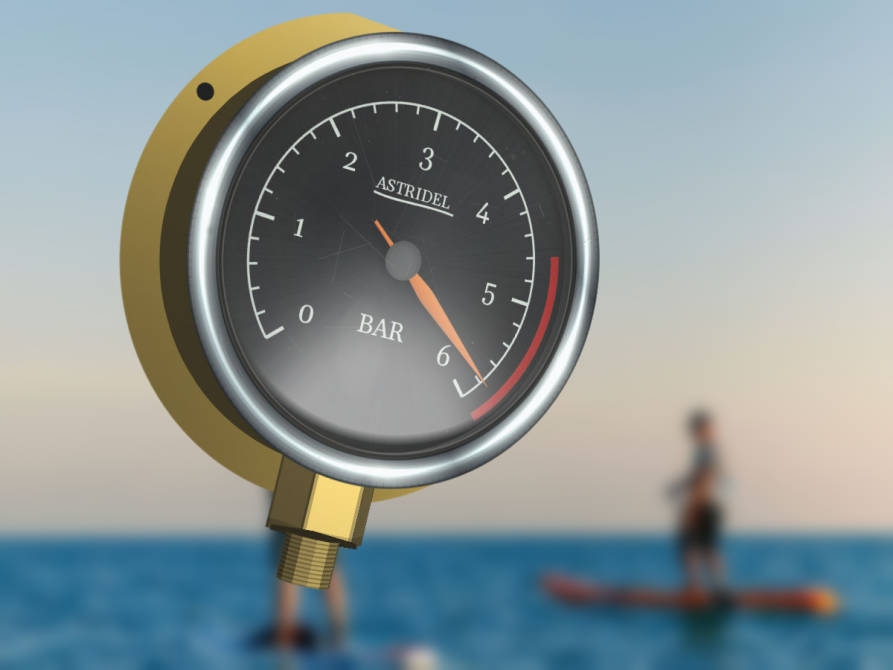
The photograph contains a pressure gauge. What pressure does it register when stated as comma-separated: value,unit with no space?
5.8,bar
